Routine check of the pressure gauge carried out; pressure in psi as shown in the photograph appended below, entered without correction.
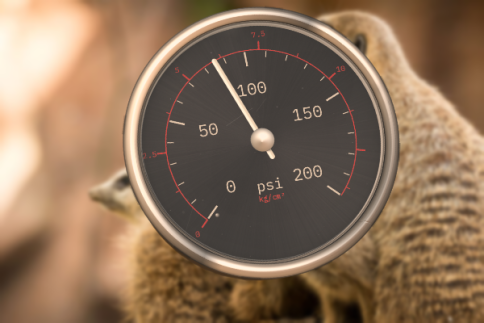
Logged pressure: 85 psi
